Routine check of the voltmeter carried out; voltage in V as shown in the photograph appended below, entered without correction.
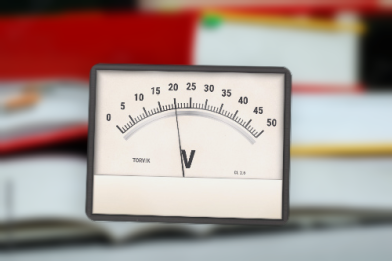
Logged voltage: 20 V
